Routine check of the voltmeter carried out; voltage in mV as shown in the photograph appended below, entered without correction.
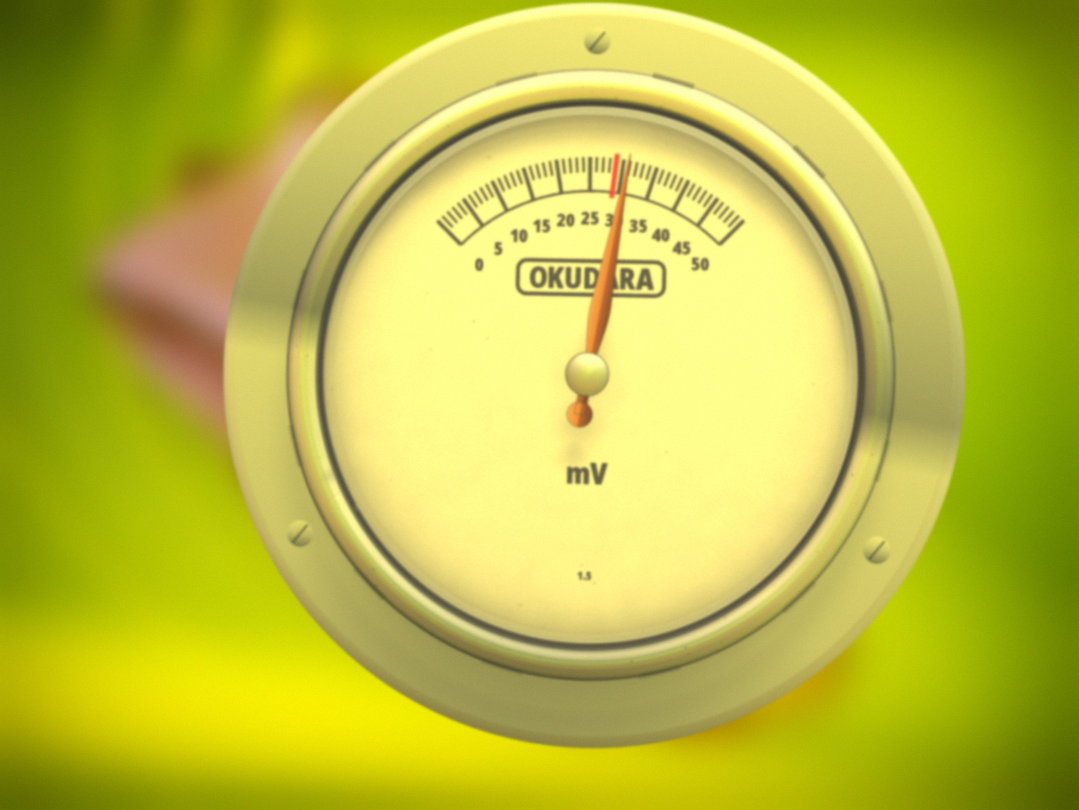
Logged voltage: 31 mV
